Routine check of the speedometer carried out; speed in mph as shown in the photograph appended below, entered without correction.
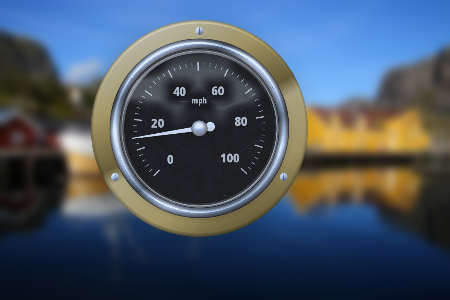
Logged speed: 14 mph
